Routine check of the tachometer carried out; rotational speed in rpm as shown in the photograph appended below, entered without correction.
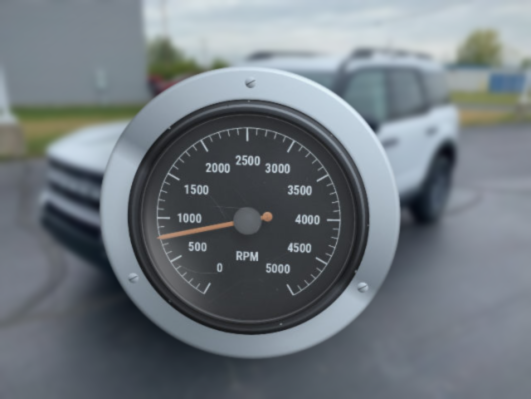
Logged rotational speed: 800 rpm
